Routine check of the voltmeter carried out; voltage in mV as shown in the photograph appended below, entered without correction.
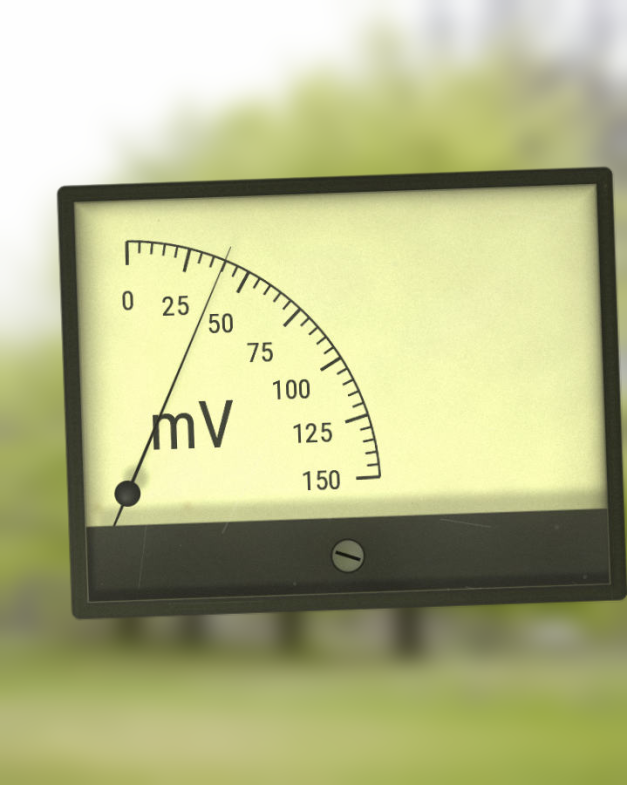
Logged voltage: 40 mV
